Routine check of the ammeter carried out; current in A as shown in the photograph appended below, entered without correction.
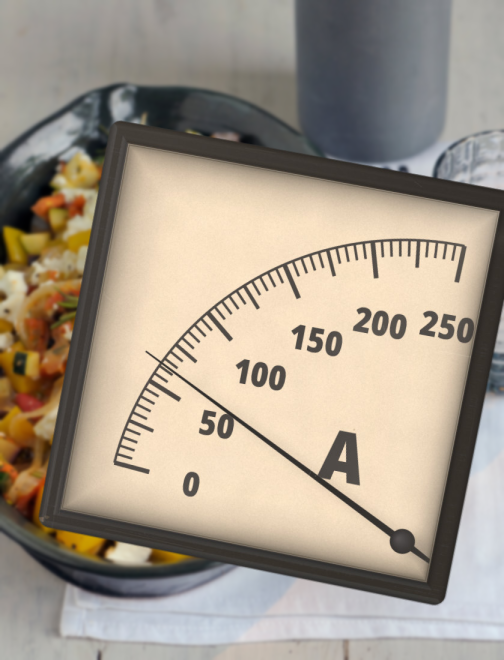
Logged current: 62.5 A
